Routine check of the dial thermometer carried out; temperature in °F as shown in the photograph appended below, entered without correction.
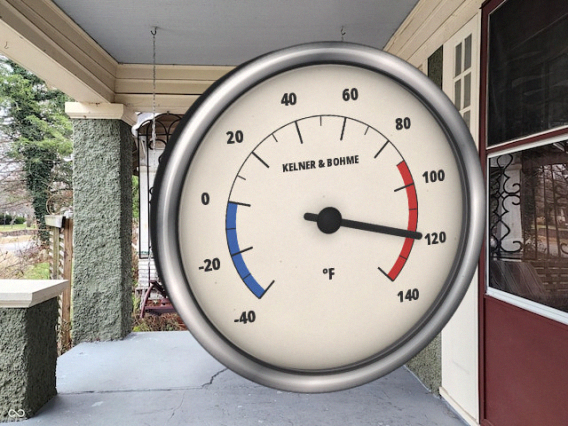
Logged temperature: 120 °F
